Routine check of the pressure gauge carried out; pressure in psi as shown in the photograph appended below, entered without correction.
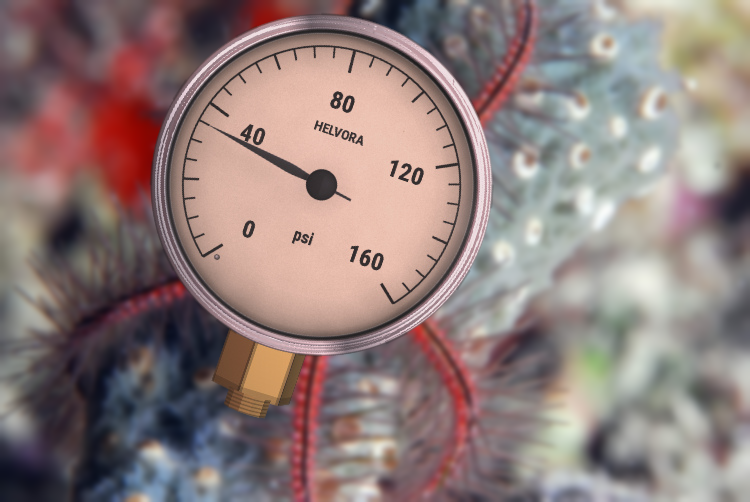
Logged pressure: 35 psi
